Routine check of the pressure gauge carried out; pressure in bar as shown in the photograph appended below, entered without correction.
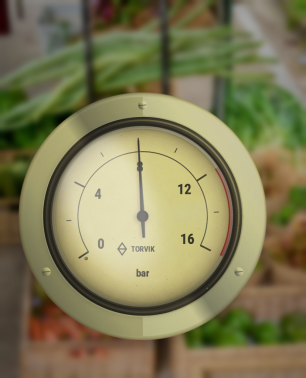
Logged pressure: 8 bar
